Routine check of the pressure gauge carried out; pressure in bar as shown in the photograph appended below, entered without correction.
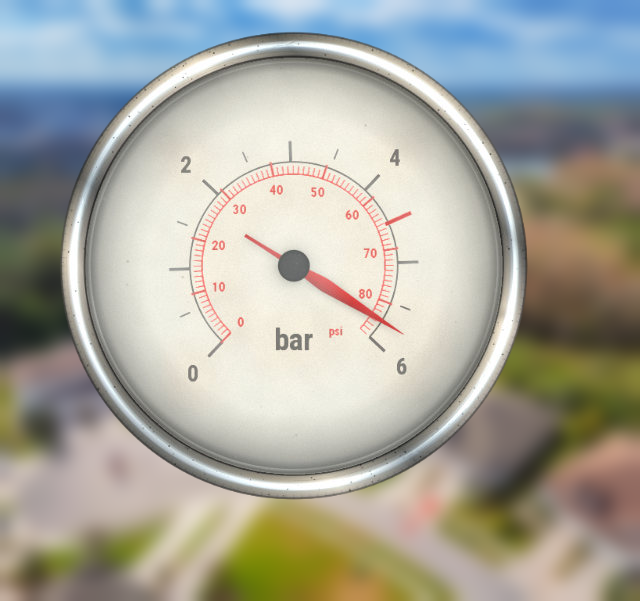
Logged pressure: 5.75 bar
